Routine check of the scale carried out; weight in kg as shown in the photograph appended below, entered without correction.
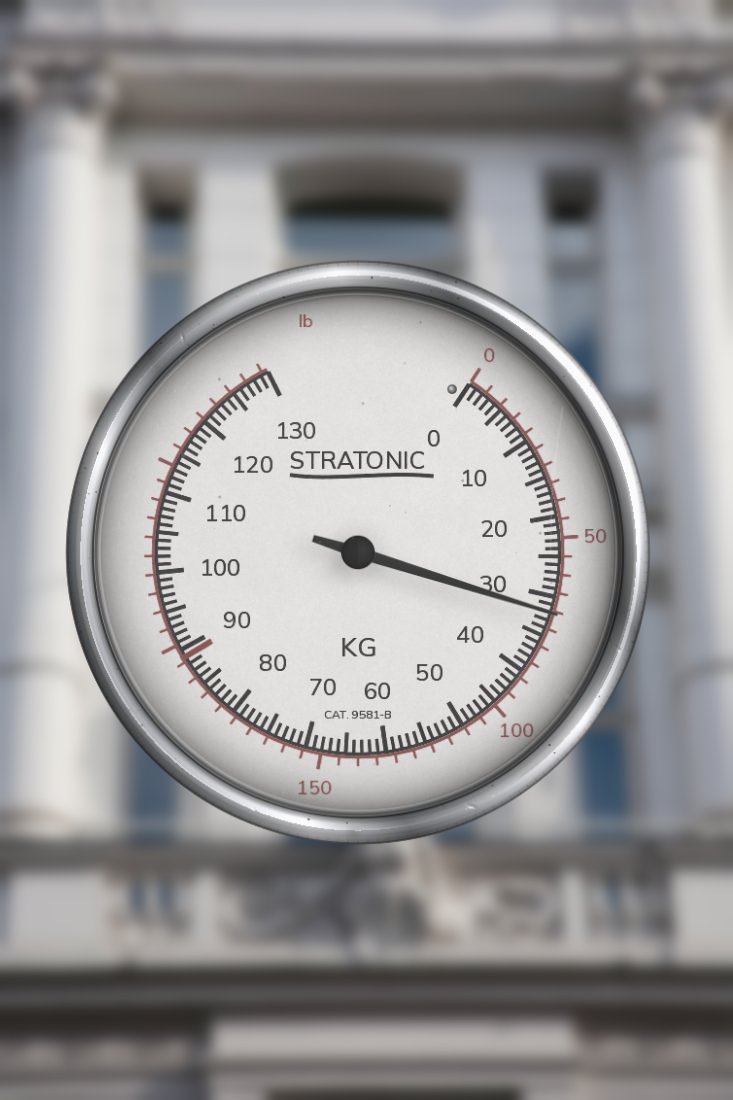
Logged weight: 32 kg
